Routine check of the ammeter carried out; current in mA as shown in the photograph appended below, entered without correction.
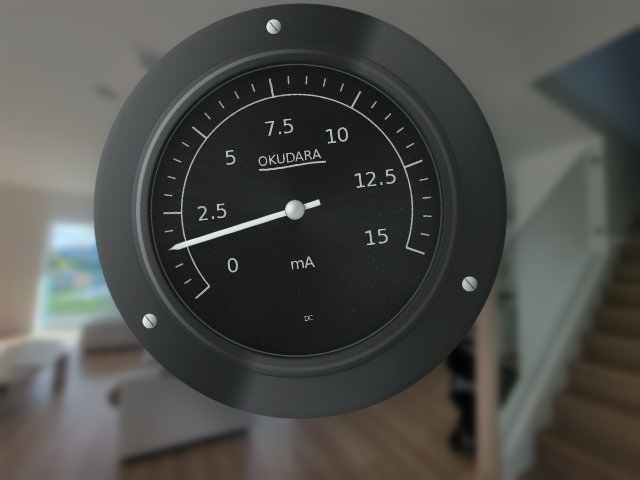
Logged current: 1.5 mA
